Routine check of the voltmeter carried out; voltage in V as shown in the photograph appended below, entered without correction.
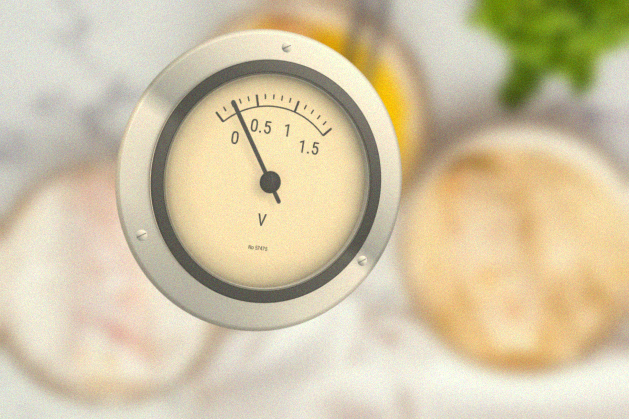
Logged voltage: 0.2 V
